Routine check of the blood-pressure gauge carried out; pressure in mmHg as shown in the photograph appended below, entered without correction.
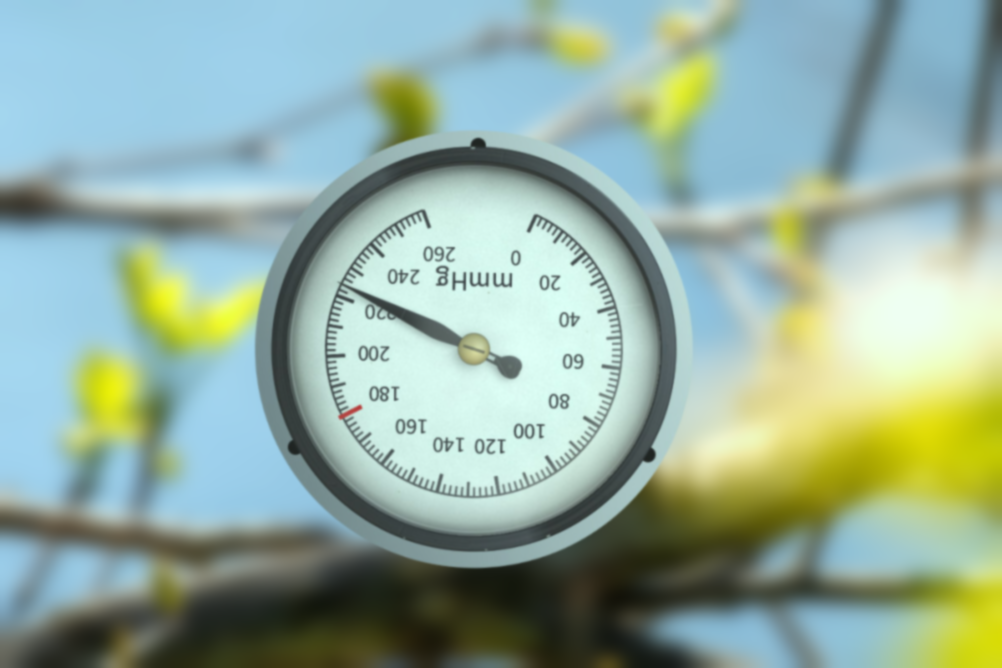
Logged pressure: 224 mmHg
